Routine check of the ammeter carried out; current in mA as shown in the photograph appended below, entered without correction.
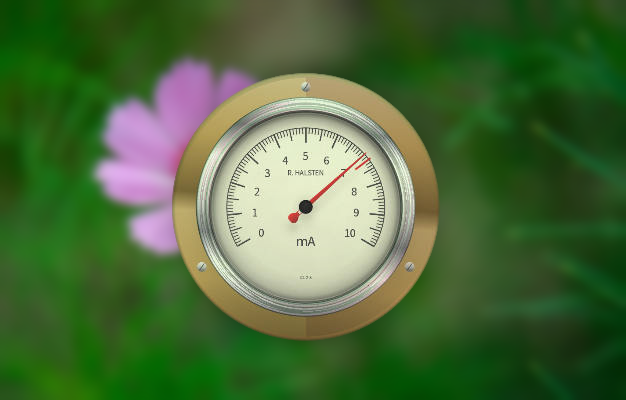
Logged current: 7 mA
